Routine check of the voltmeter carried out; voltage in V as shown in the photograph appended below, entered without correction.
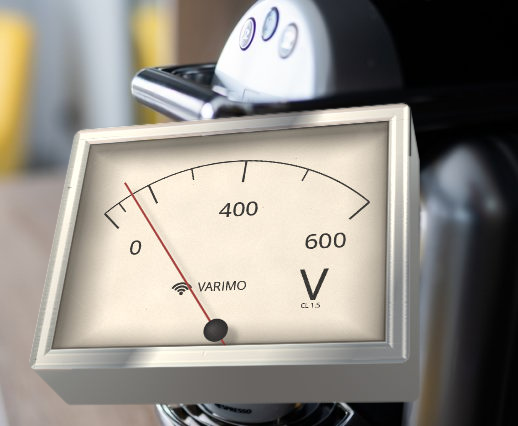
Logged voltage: 150 V
